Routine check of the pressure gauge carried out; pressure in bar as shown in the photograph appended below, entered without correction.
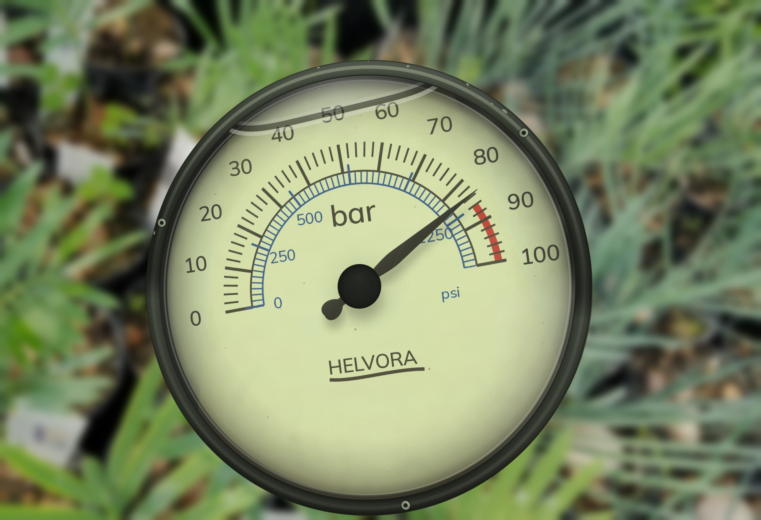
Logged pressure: 84 bar
